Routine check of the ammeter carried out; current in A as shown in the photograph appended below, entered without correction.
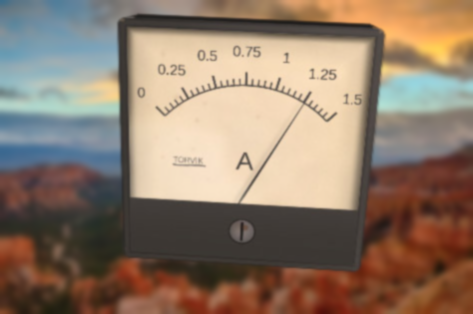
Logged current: 1.25 A
